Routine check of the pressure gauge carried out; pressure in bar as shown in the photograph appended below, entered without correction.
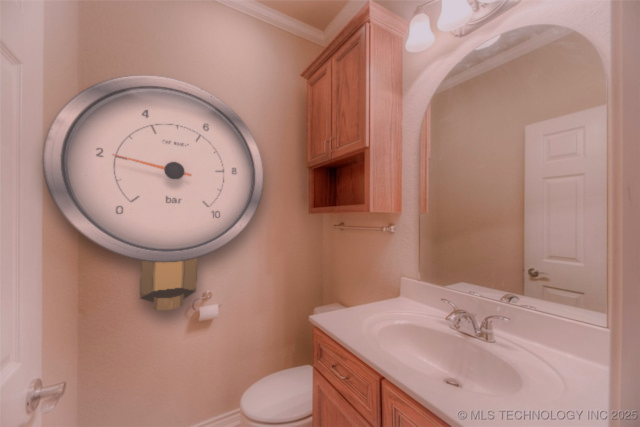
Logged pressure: 2 bar
